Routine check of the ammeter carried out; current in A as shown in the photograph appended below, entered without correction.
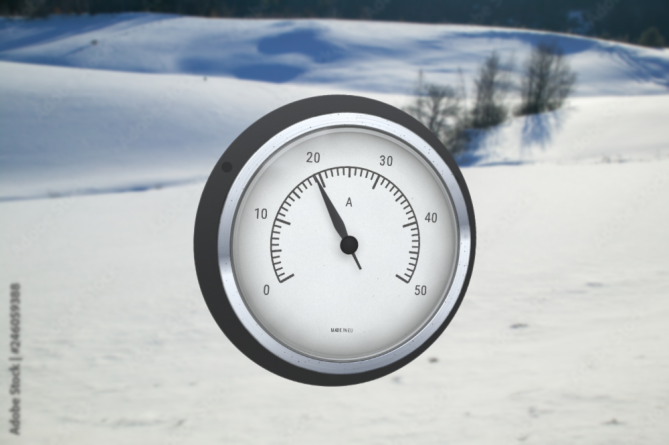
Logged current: 19 A
